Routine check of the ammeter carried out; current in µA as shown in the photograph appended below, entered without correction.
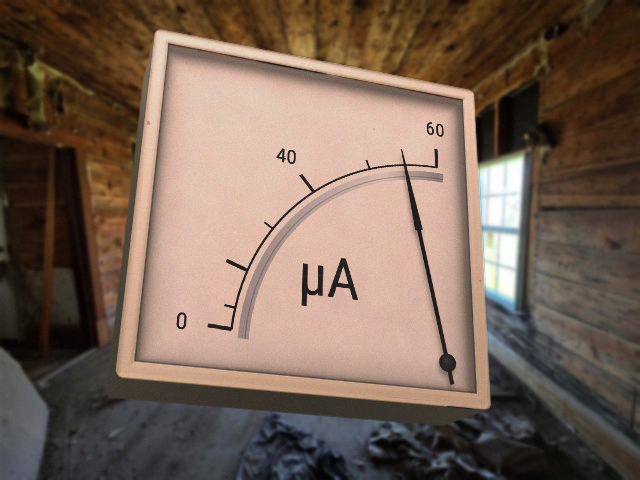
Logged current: 55 µA
